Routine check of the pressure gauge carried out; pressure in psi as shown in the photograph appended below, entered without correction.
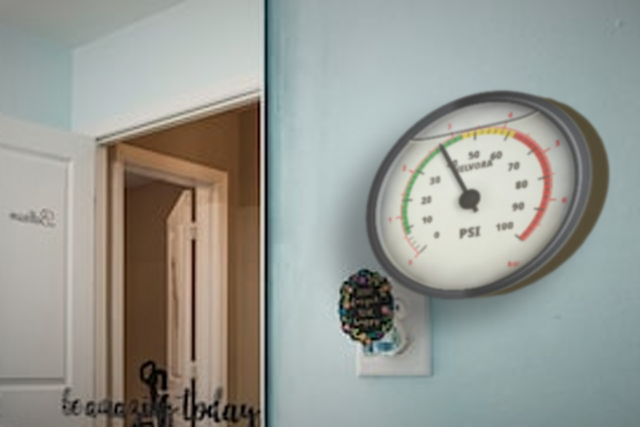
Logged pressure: 40 psi
